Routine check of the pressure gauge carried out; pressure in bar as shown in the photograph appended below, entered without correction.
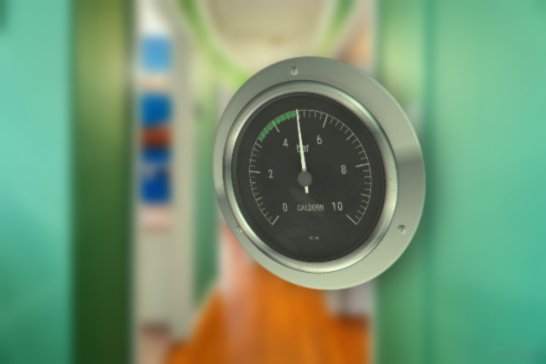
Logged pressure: 5 bar
